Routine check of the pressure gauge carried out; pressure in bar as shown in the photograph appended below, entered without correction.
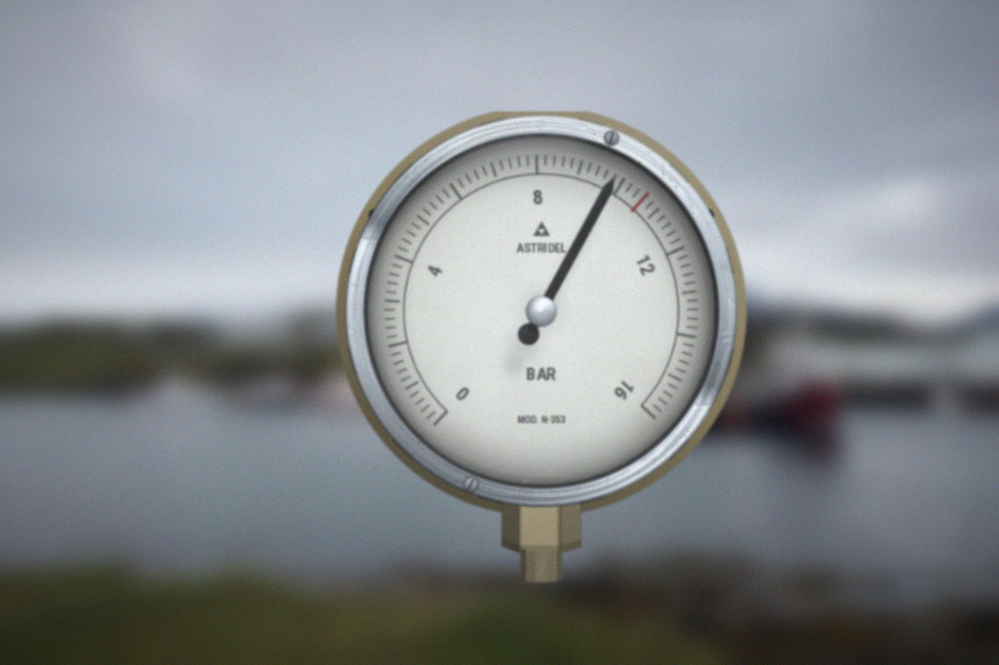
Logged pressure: 9.8 bar
